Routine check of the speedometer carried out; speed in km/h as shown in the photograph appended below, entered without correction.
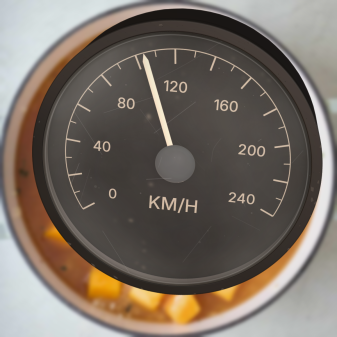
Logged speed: 105 km/h
